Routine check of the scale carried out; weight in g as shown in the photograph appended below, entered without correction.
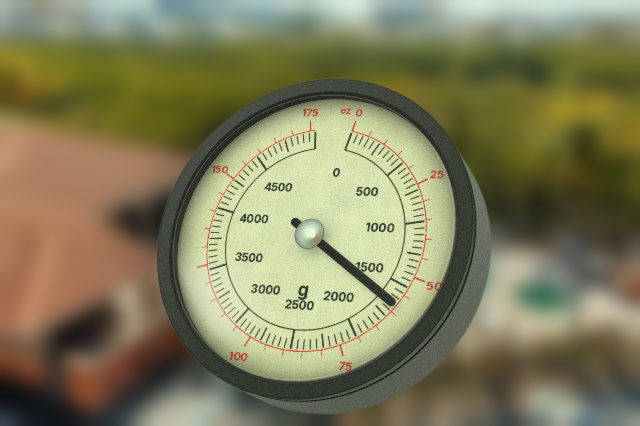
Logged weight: 1650 g
